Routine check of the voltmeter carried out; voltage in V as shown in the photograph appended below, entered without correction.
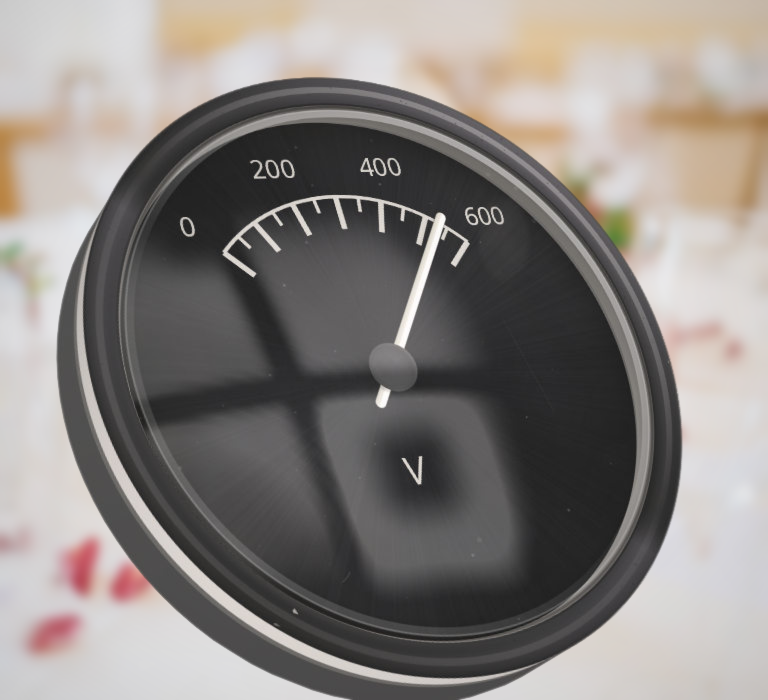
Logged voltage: 525 V
